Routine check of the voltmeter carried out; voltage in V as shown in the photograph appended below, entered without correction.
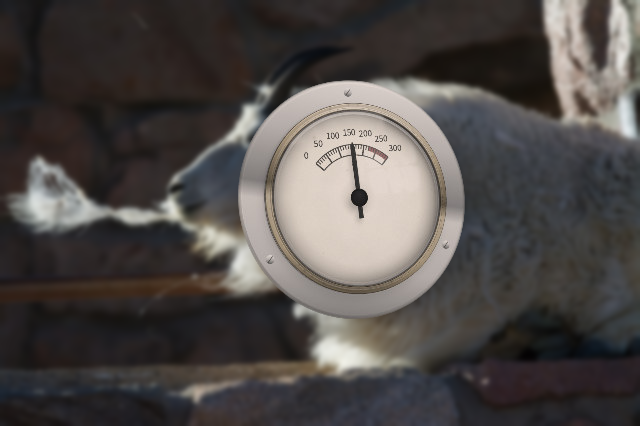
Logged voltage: 150 V
